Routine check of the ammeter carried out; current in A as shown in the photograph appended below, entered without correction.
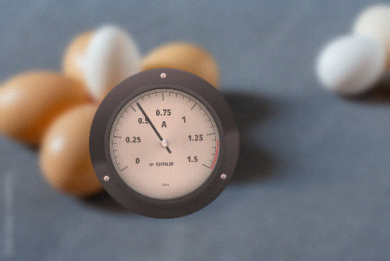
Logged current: 0.55 A
